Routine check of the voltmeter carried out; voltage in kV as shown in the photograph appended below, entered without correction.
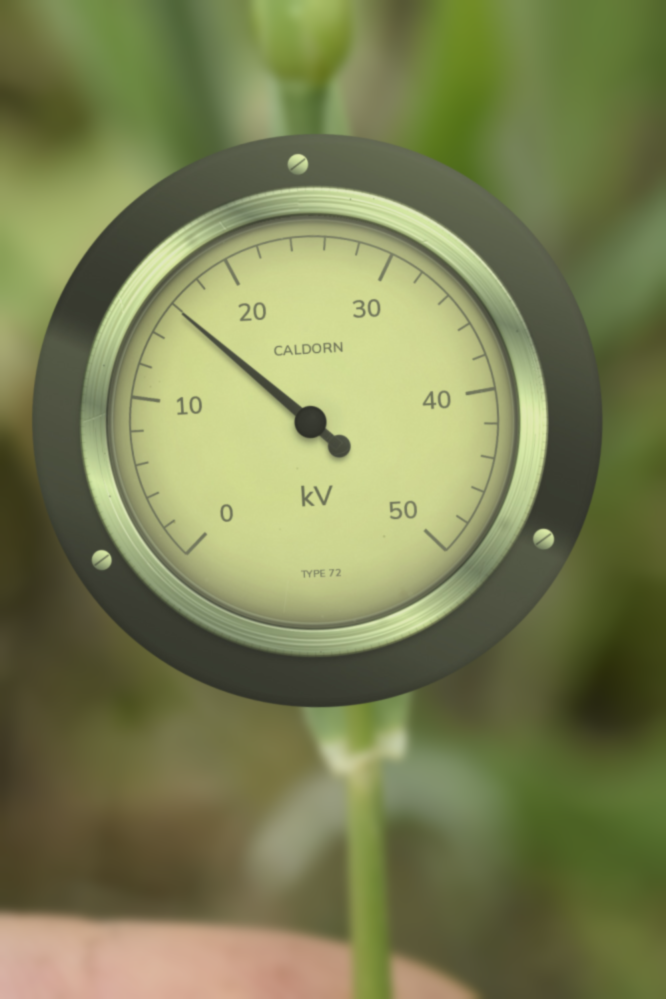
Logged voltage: 16 kV
